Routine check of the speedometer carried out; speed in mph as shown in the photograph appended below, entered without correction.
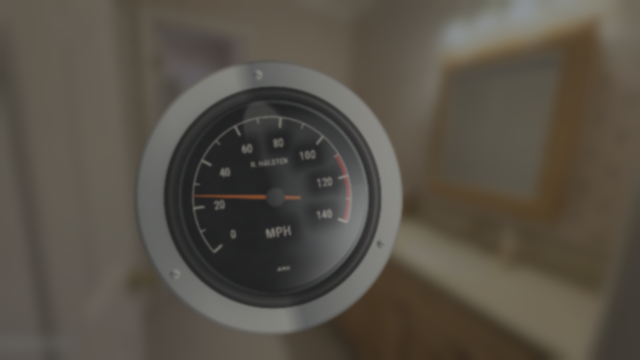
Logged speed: 25 mph
